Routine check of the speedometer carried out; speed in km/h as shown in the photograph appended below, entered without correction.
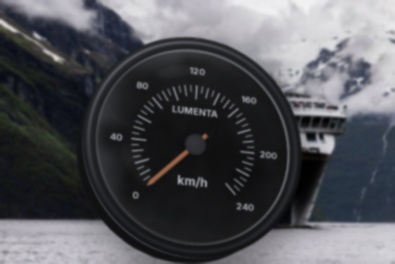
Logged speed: 0 km/h
